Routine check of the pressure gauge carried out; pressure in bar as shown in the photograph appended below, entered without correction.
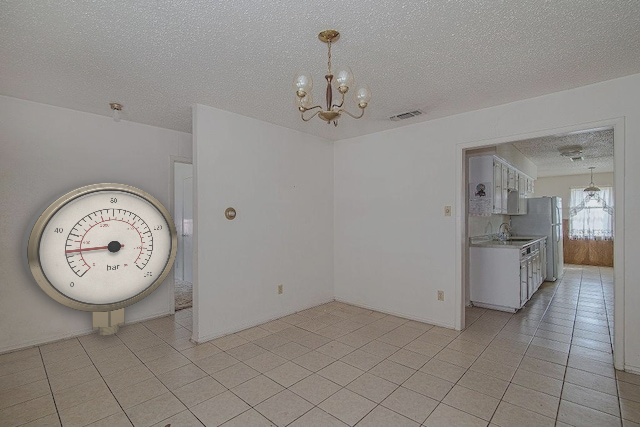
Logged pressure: 25 bar
